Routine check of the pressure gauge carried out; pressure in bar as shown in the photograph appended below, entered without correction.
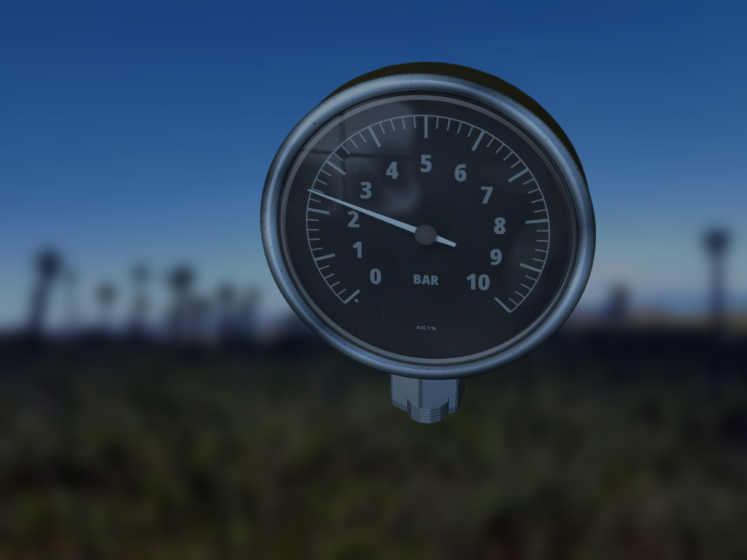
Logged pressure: 2.4 bar
